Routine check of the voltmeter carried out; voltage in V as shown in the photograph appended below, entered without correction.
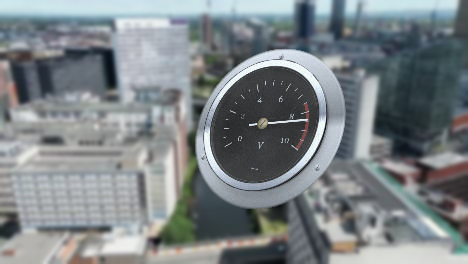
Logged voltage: 8.5 V
